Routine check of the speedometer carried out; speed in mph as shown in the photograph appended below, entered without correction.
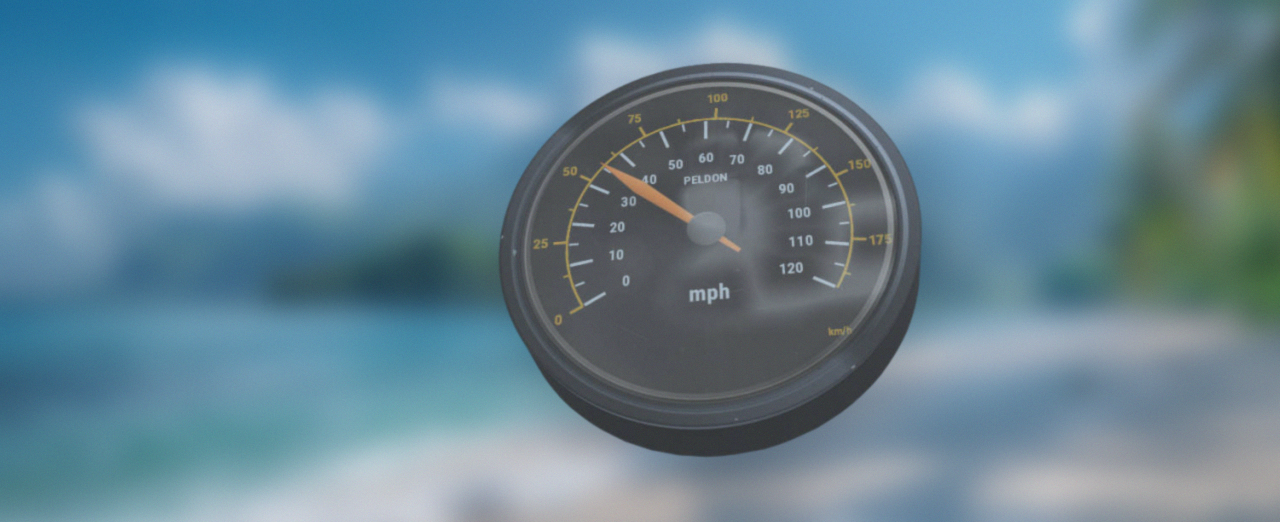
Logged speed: 35 mph
